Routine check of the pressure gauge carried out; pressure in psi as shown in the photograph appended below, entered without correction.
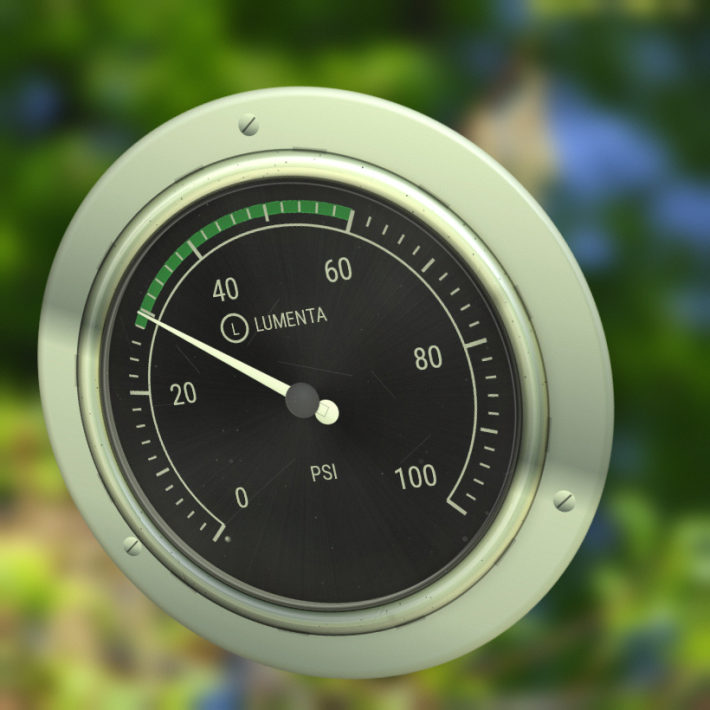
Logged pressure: 30 psi
